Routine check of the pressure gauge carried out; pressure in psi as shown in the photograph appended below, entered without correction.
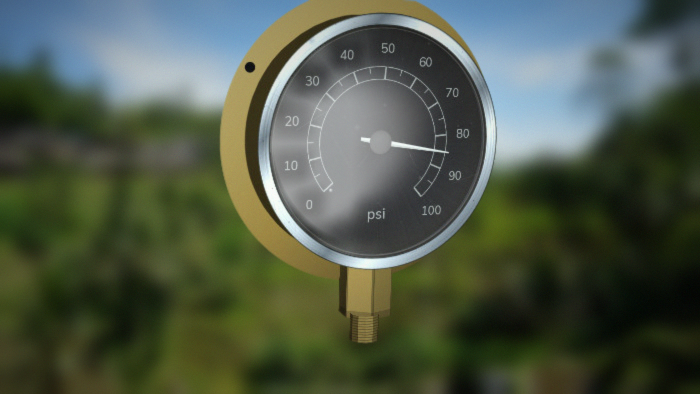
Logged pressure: 85 psi
